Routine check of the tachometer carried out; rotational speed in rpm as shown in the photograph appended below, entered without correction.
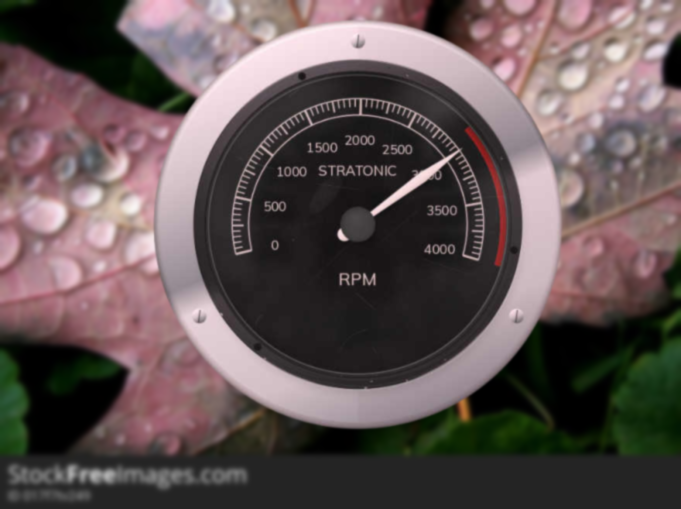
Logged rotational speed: 3000 rpm
